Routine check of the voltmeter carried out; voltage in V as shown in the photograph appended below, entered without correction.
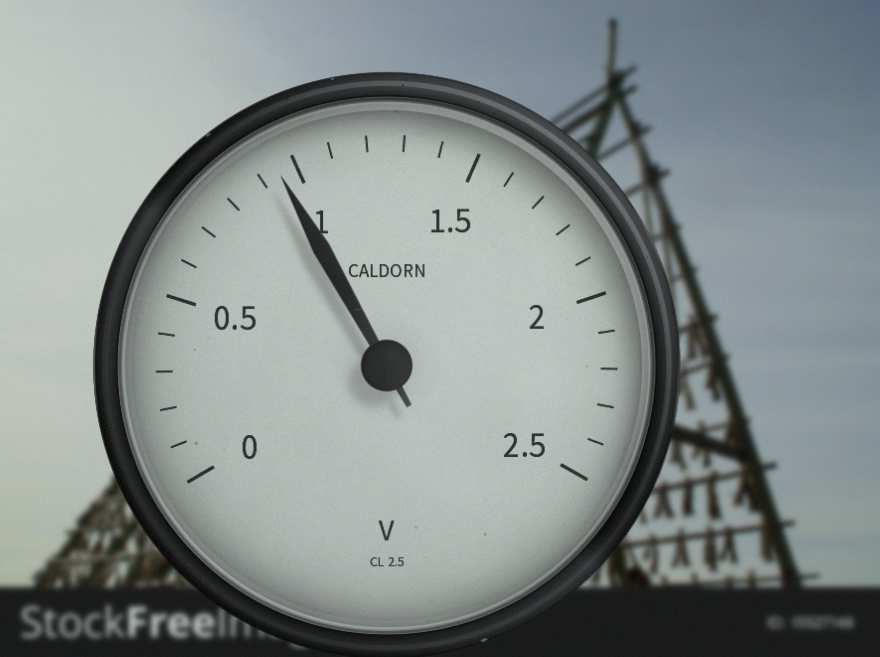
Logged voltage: 0.95 V
